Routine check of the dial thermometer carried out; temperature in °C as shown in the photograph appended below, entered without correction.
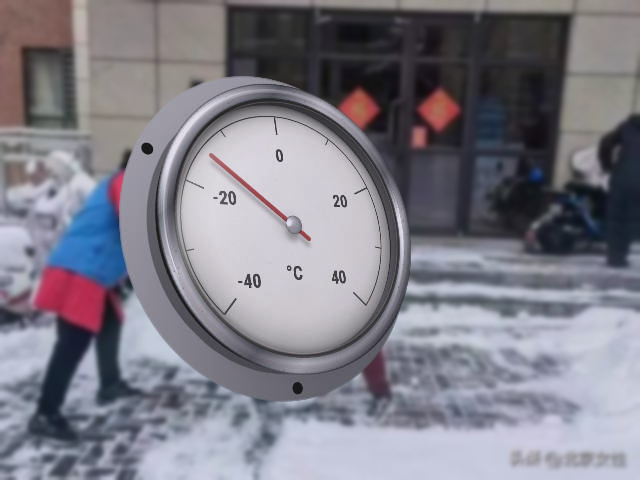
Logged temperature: -15 °C
